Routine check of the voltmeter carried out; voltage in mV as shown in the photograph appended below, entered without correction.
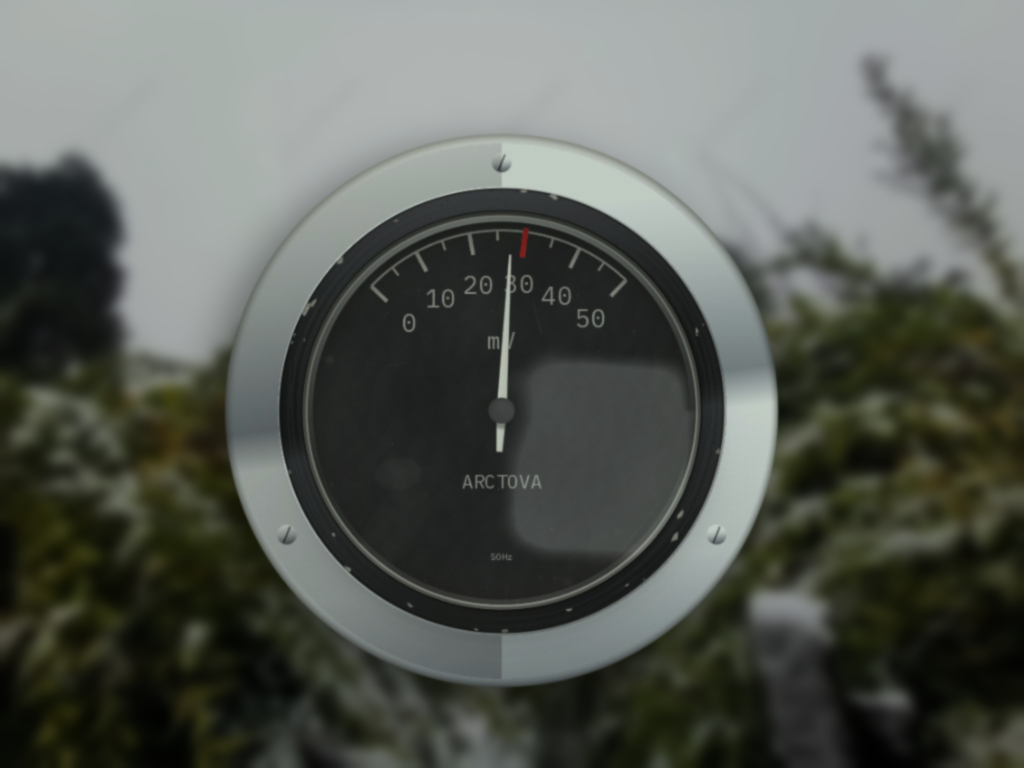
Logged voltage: 27.5 mV
